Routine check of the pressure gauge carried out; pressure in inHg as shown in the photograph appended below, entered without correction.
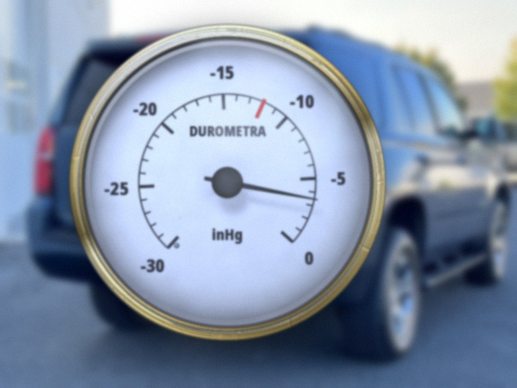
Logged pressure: -3.5 inHg
